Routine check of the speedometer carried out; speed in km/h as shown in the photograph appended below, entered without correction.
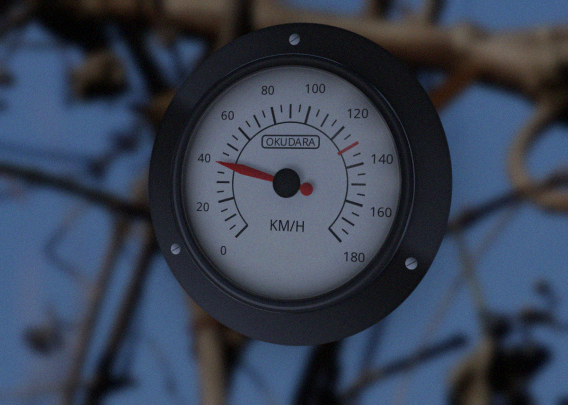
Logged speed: 40 km/h
